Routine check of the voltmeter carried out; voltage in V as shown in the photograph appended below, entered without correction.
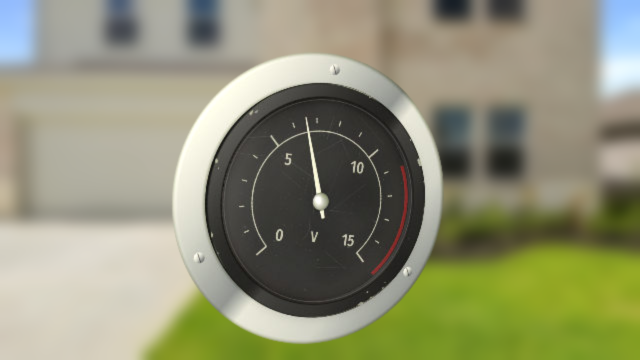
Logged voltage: 6.5 V
